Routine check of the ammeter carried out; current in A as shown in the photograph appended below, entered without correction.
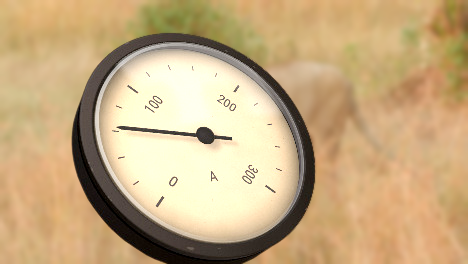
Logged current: 60 A
